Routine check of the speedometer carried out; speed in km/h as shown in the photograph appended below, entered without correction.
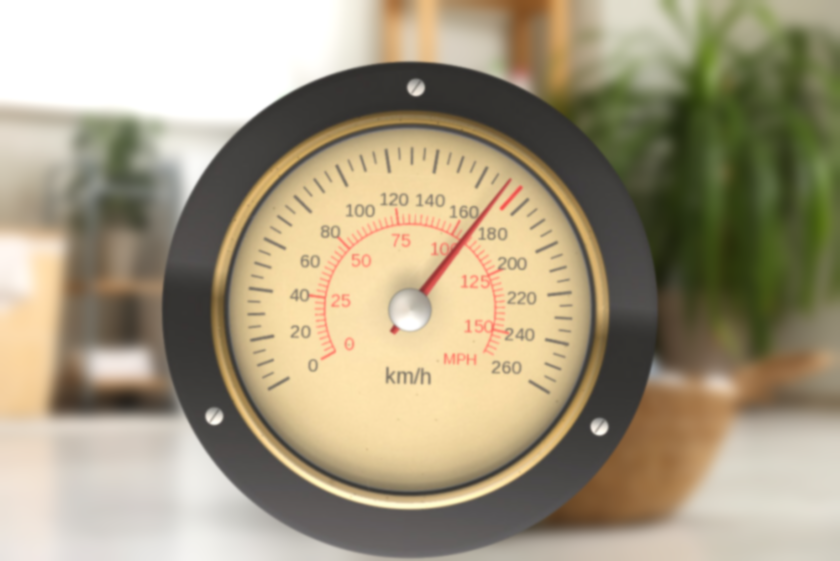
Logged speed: 170 km/h
